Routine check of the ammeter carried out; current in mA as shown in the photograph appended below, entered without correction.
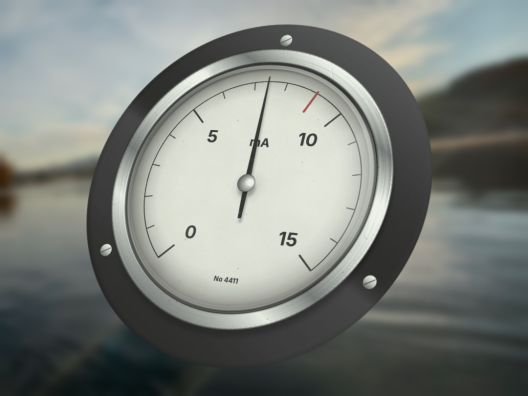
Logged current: 7.5 mA
